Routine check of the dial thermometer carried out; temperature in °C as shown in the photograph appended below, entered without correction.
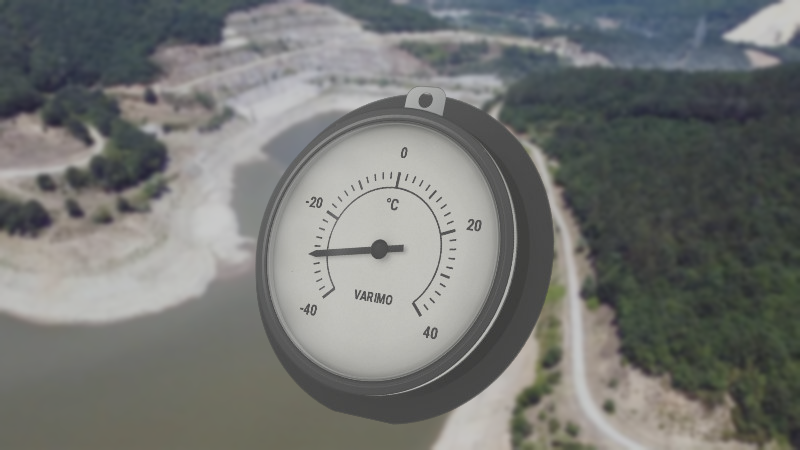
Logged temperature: -30 °C
